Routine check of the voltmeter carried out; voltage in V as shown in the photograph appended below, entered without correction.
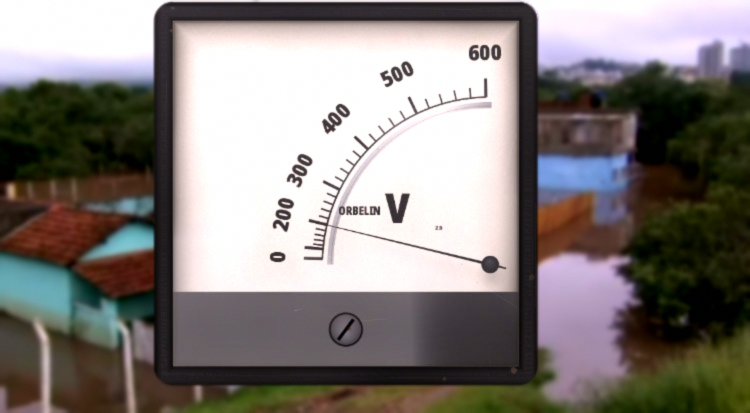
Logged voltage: 200 V
